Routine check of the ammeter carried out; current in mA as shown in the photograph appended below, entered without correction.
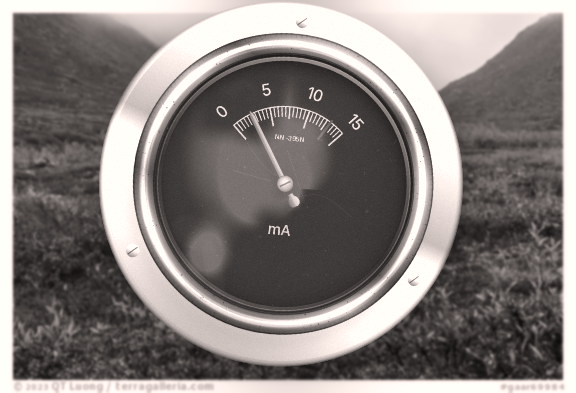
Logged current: 2.5 mA
